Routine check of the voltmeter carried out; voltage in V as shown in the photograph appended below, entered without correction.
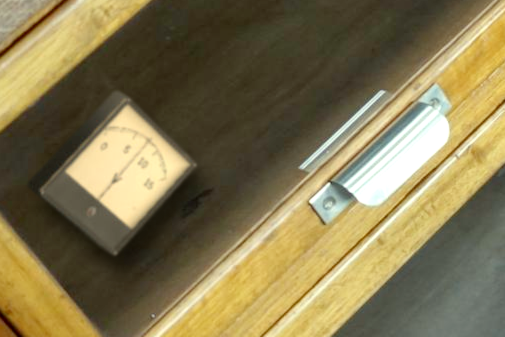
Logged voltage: 7.5 V
